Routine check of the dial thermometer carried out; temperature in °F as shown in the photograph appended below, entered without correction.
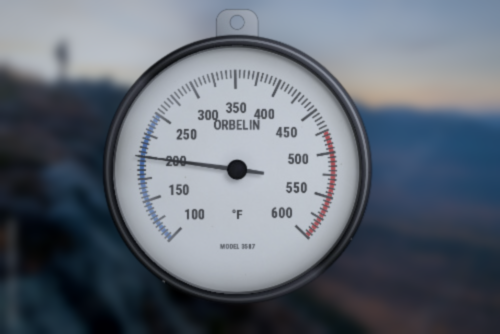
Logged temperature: 200 °F
